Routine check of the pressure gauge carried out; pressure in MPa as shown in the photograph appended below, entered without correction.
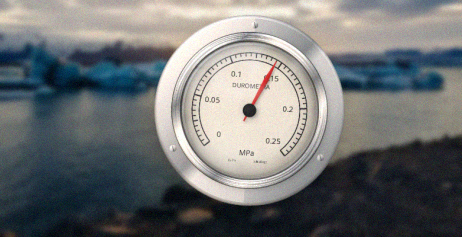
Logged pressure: 0.145 MPa
